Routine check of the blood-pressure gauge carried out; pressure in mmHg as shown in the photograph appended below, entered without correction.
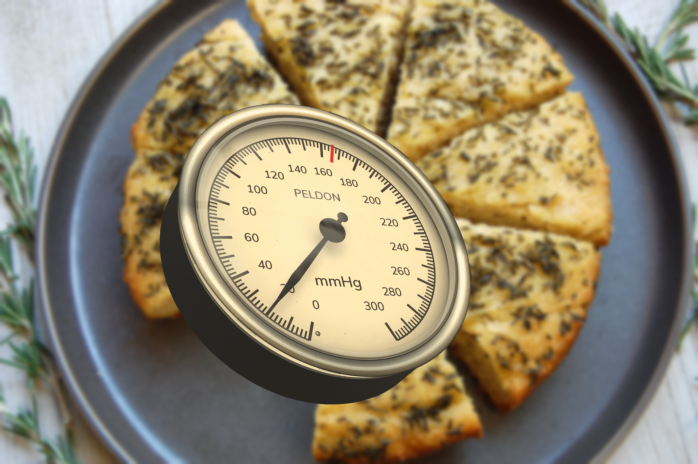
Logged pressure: 20 mmHg
